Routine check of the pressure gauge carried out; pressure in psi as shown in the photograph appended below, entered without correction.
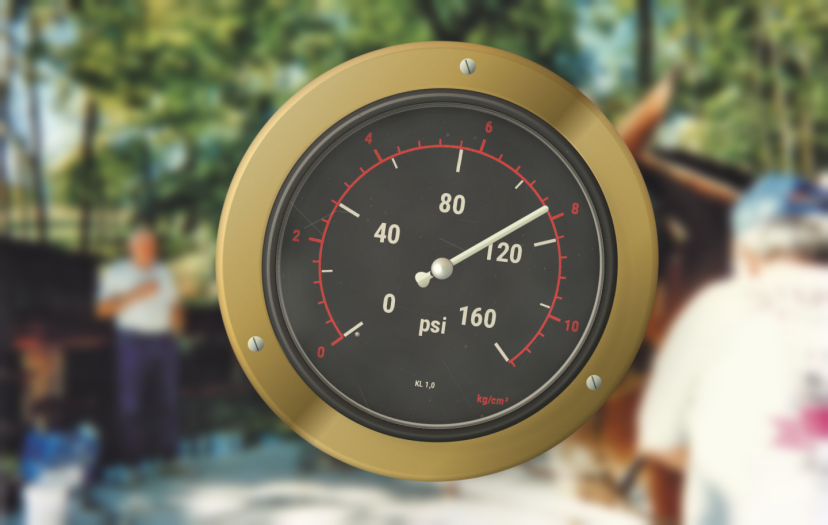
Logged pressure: 110 psi
